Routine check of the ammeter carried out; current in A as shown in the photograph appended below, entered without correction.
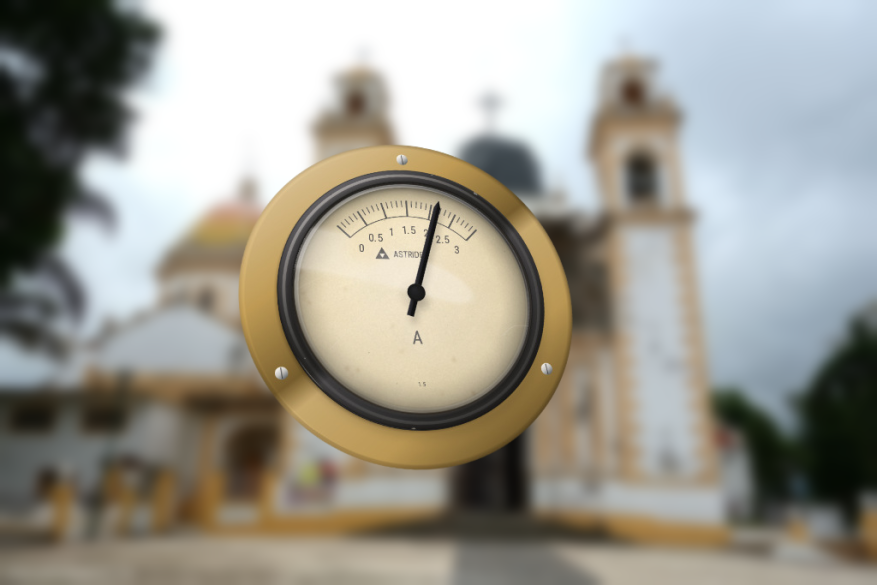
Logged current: 2.1 A
